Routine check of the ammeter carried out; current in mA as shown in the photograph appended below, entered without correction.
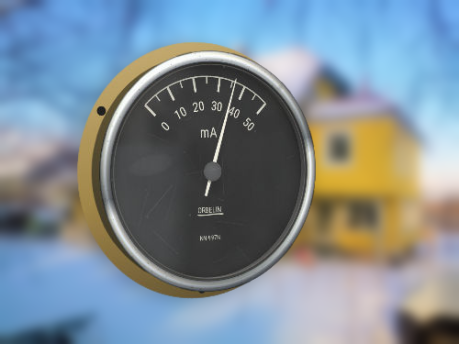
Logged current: 35 mA
